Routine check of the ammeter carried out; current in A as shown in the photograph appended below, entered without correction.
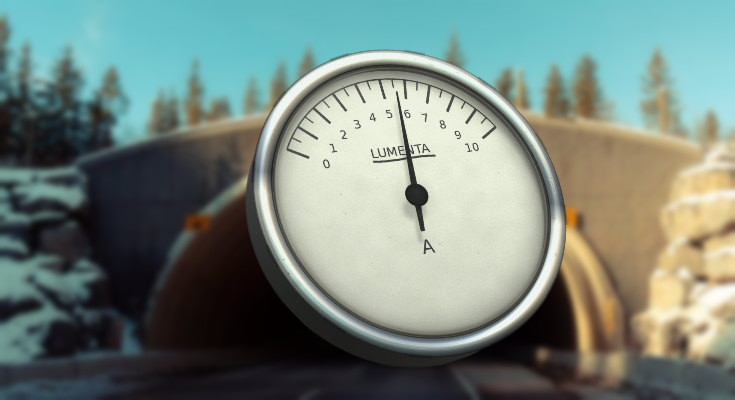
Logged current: 5.5 A
